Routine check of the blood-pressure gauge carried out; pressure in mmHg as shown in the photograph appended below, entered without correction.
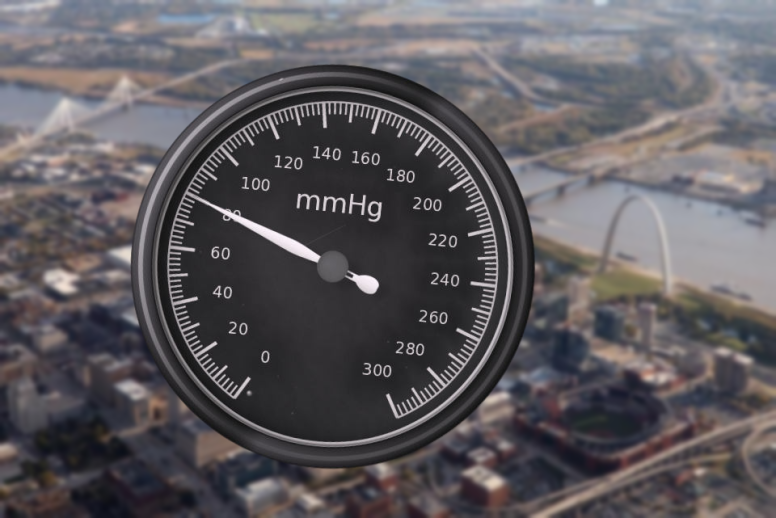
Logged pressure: 80 mmHg
